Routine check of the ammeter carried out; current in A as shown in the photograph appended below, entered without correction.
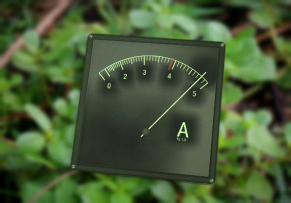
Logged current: 4.8 A
